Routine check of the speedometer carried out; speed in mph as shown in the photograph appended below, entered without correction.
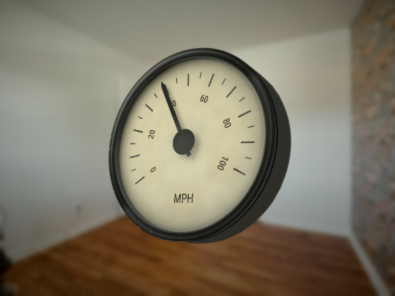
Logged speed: 40 mph
